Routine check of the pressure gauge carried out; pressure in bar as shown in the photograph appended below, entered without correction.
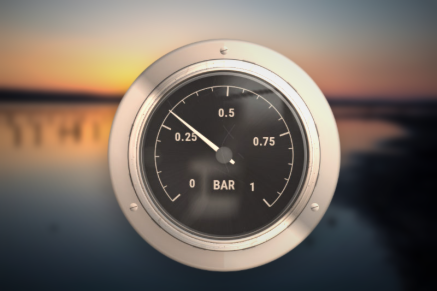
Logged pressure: 0.3 bar
